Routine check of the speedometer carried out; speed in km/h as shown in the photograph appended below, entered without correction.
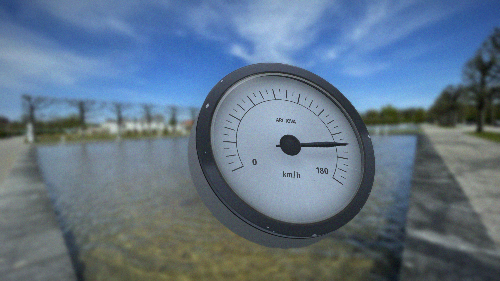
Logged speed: 150 km/h
